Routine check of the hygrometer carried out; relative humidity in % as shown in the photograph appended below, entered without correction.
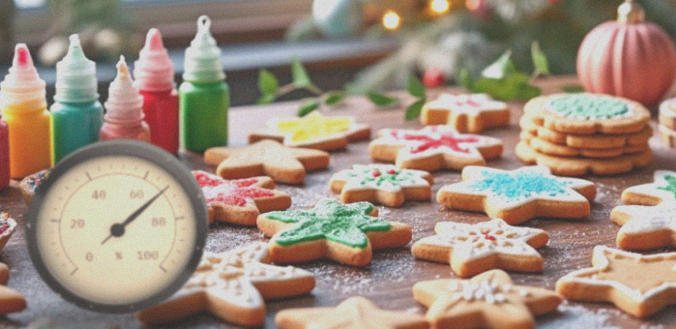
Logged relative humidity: 68 %
